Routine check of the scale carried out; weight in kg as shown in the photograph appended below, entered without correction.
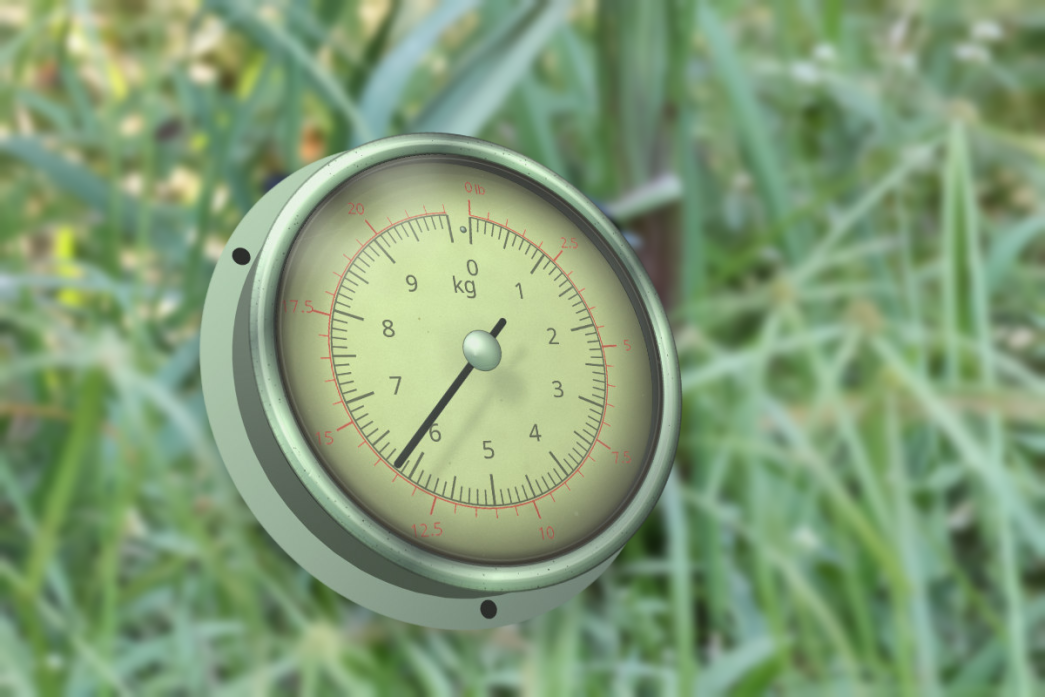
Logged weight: 6.2 kg
